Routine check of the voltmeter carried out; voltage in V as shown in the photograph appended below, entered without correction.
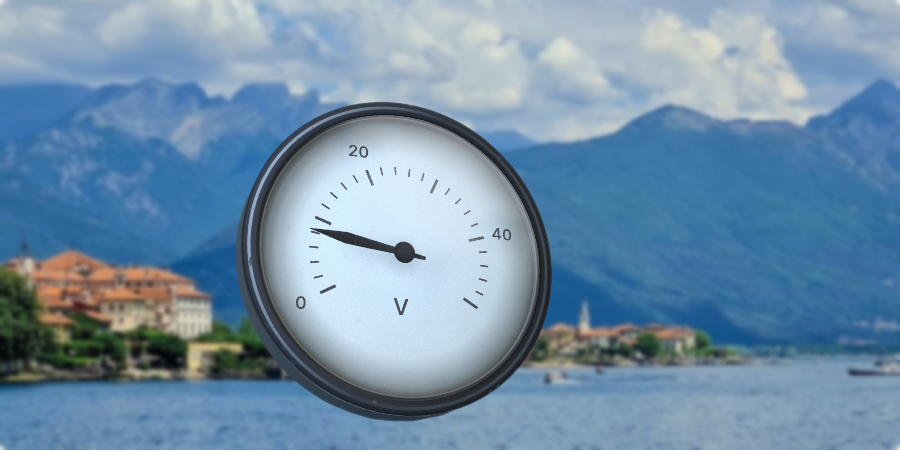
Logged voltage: 8 V
